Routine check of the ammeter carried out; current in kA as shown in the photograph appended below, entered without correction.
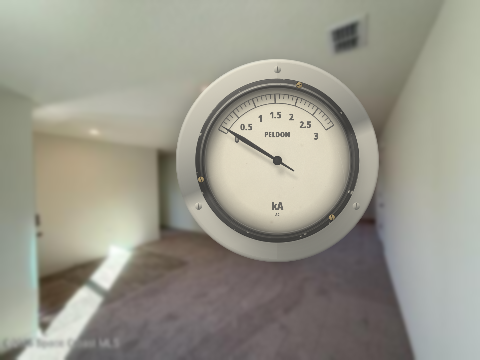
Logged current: 0.1 kA
